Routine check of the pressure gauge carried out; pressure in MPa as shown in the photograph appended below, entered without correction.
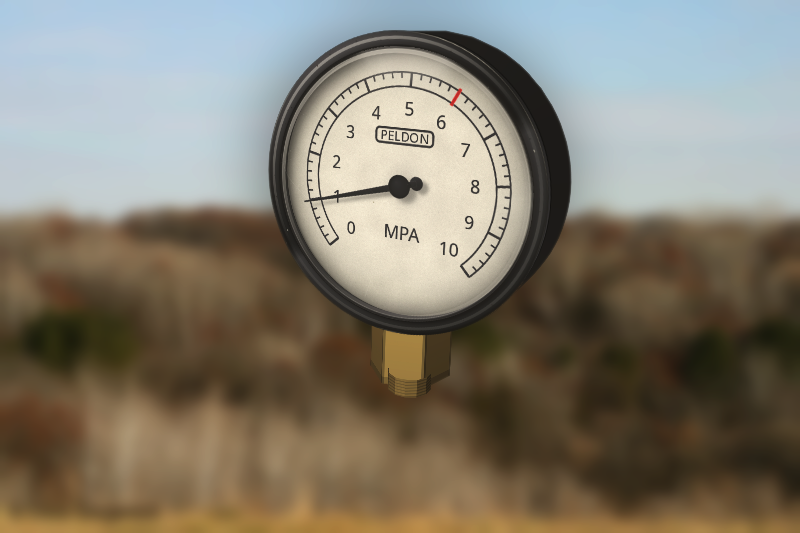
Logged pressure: 1 MPa
